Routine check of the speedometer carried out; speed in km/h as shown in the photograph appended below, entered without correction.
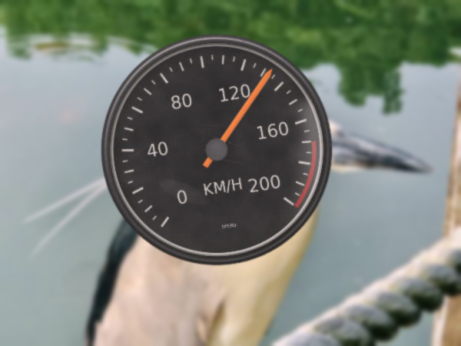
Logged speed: 132.5 km/h
